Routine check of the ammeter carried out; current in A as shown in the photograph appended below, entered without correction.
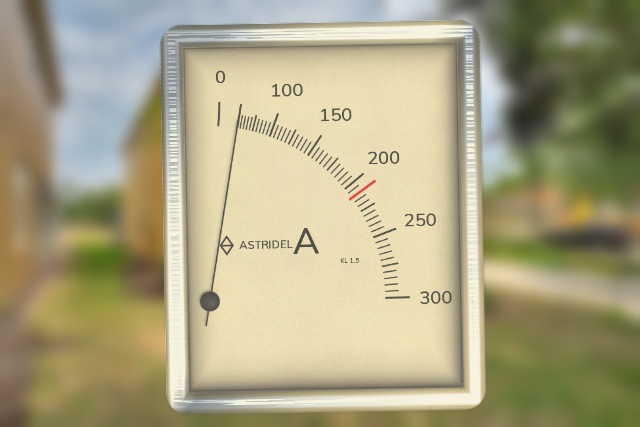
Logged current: 50 A
